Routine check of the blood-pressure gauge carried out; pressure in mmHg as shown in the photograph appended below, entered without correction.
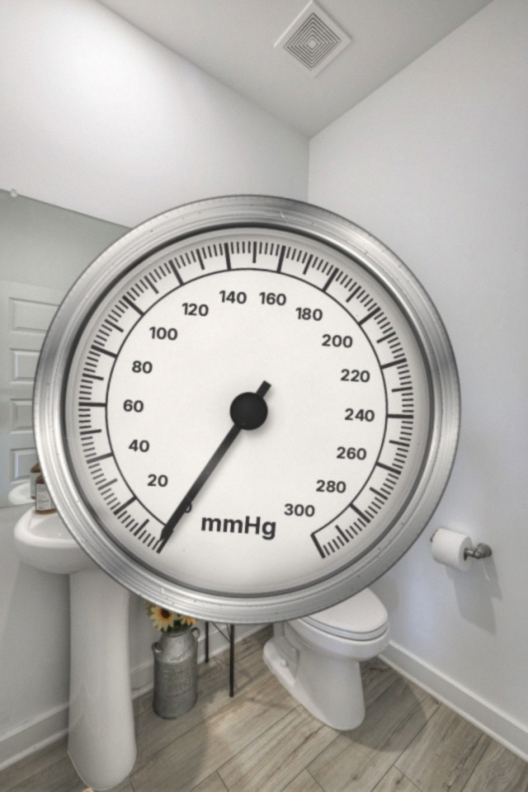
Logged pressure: 2 mmHg
